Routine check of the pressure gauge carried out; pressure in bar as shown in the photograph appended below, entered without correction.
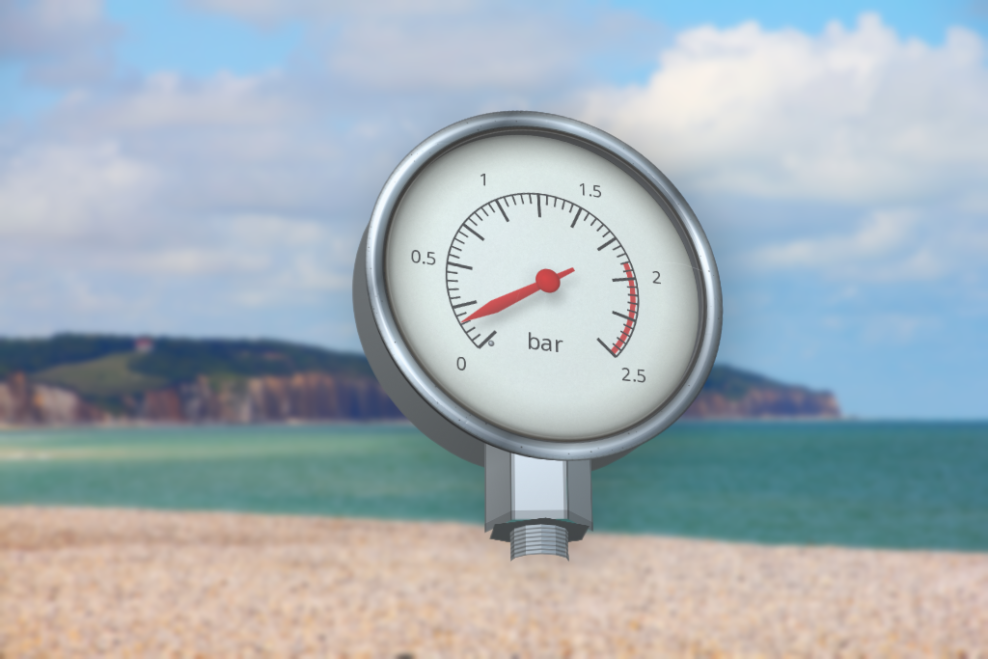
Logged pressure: 0.15 bar
